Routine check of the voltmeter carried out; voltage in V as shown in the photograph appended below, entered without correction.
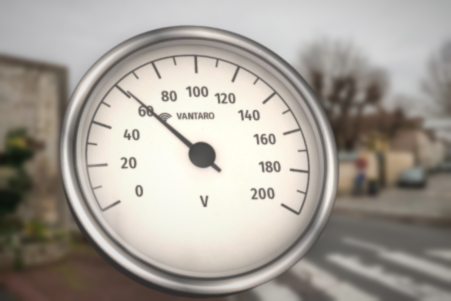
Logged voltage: 60 V
